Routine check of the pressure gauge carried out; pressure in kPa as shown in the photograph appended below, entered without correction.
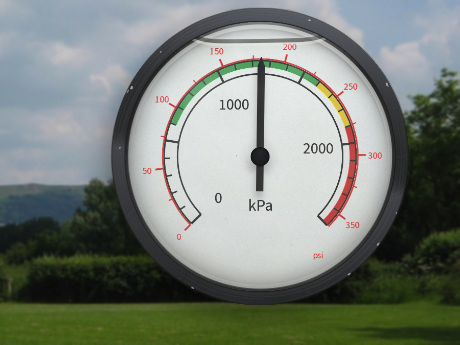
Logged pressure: 1250 kPa
